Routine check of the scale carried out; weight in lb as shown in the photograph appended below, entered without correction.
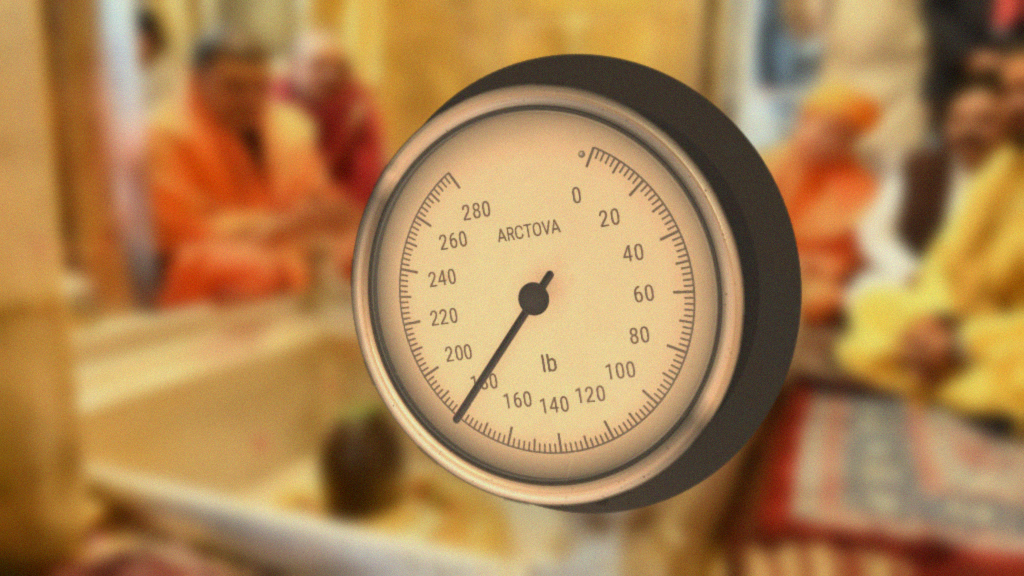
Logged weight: 180 lb
